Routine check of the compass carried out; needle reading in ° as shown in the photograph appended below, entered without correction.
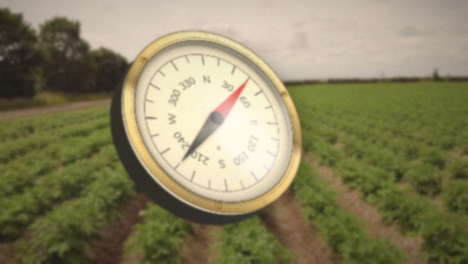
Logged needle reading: 45 °
